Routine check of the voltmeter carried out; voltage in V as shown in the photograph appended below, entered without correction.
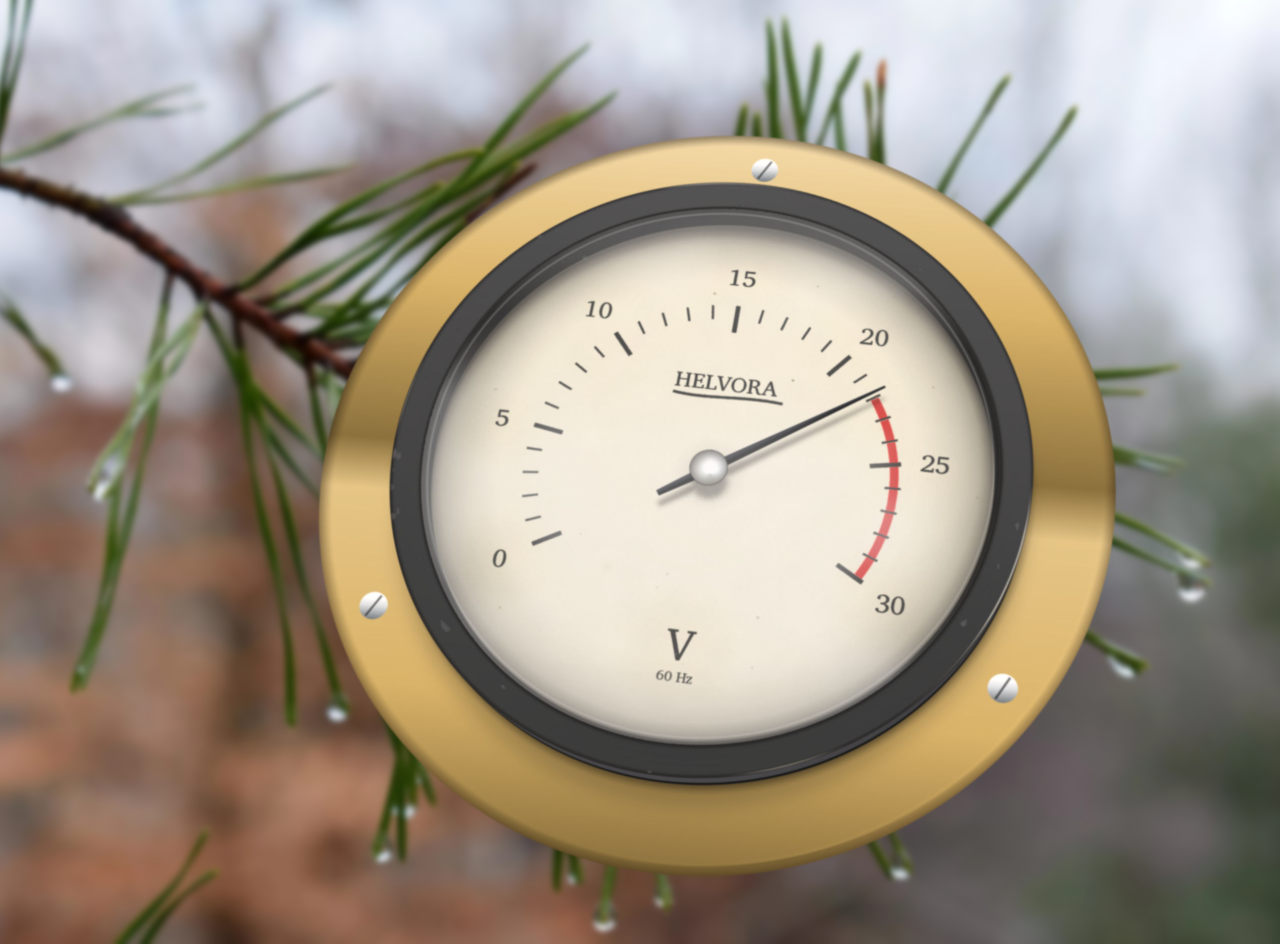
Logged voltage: 22 V
